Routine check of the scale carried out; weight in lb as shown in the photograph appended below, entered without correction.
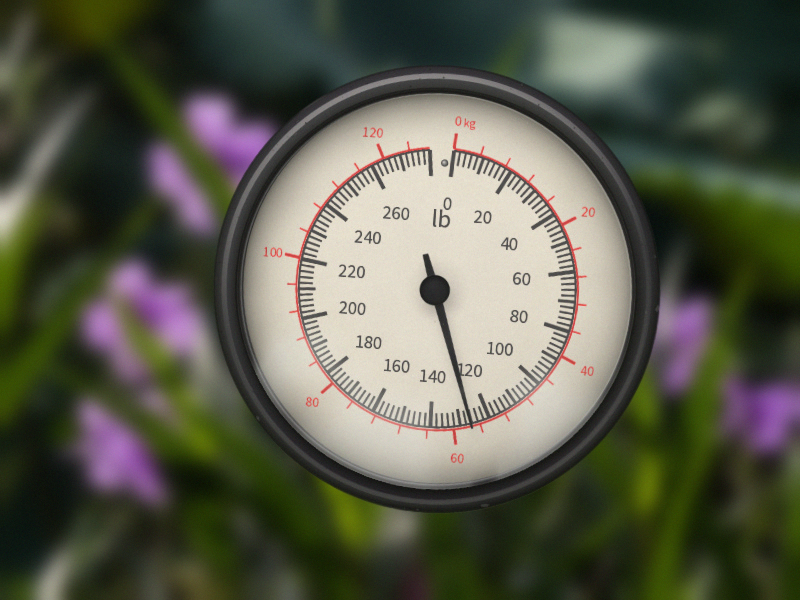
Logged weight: 126 lb
